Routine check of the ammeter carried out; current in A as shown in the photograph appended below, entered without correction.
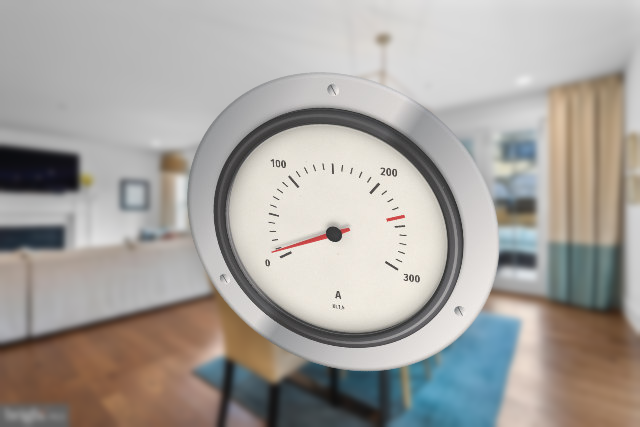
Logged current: 10 A
